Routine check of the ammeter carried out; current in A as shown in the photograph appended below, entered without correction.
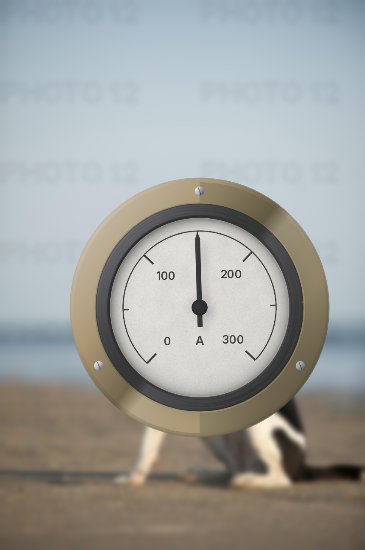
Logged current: 150 A
